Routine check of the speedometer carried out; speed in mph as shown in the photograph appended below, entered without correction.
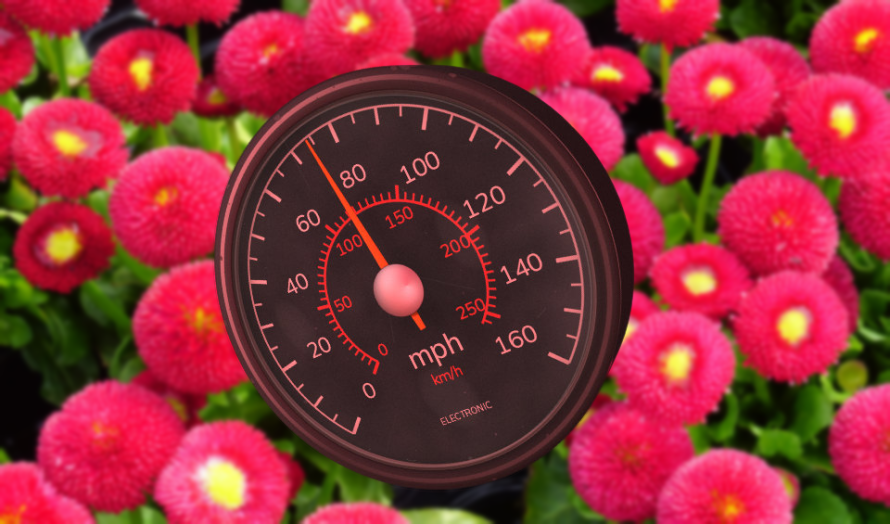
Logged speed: 75 mph
